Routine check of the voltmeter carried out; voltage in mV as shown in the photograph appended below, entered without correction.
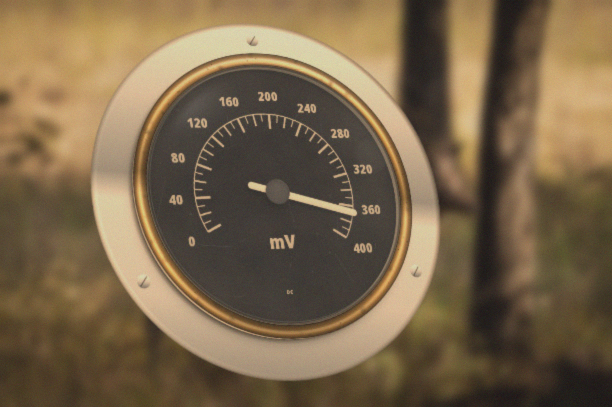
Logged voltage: 370 mV
